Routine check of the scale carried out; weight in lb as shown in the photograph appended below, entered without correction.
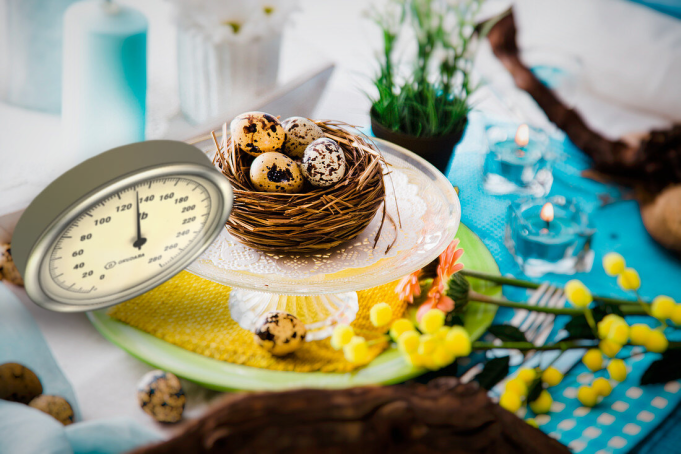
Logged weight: 130 lb
